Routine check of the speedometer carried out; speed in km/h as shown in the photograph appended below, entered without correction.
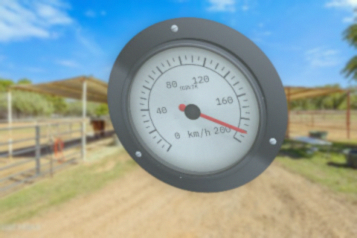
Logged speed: 190 km/h
